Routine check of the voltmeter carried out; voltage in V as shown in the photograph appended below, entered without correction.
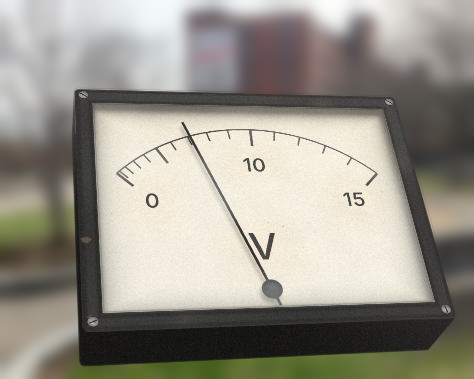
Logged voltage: 7 V
